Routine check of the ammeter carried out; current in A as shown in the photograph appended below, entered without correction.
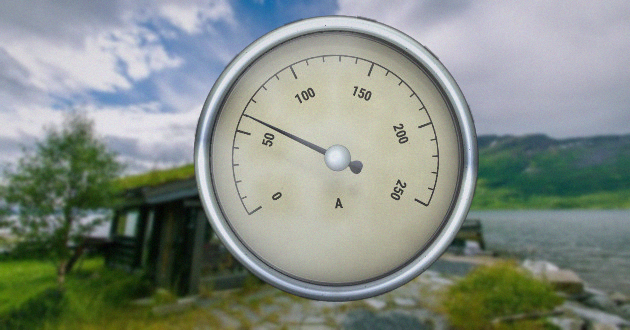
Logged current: 60 A
